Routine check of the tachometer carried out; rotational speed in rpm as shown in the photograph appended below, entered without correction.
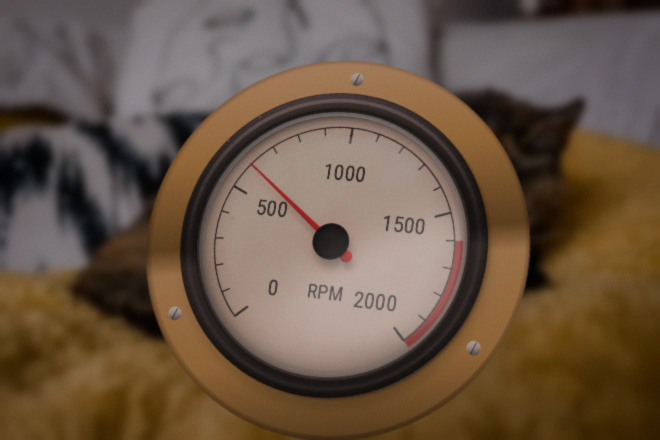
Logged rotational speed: 600 rpm
